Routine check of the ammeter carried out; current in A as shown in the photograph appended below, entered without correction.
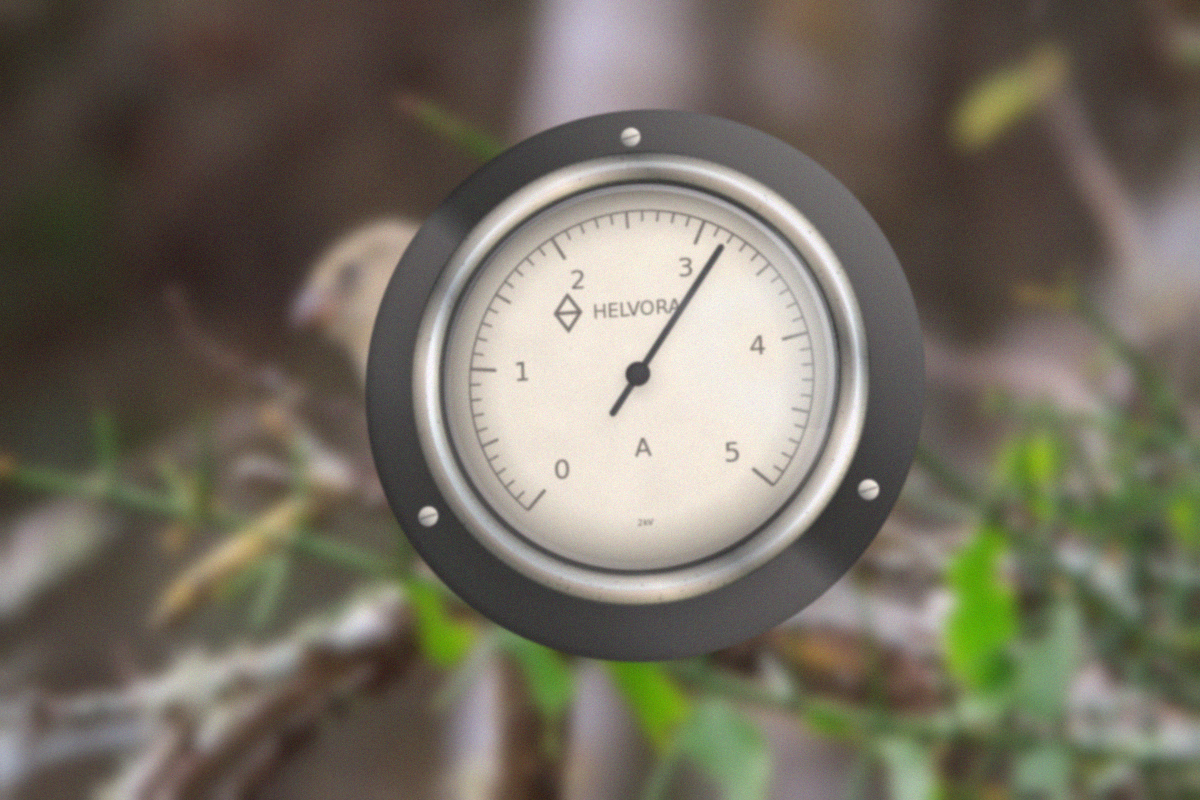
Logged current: 3.2 A
